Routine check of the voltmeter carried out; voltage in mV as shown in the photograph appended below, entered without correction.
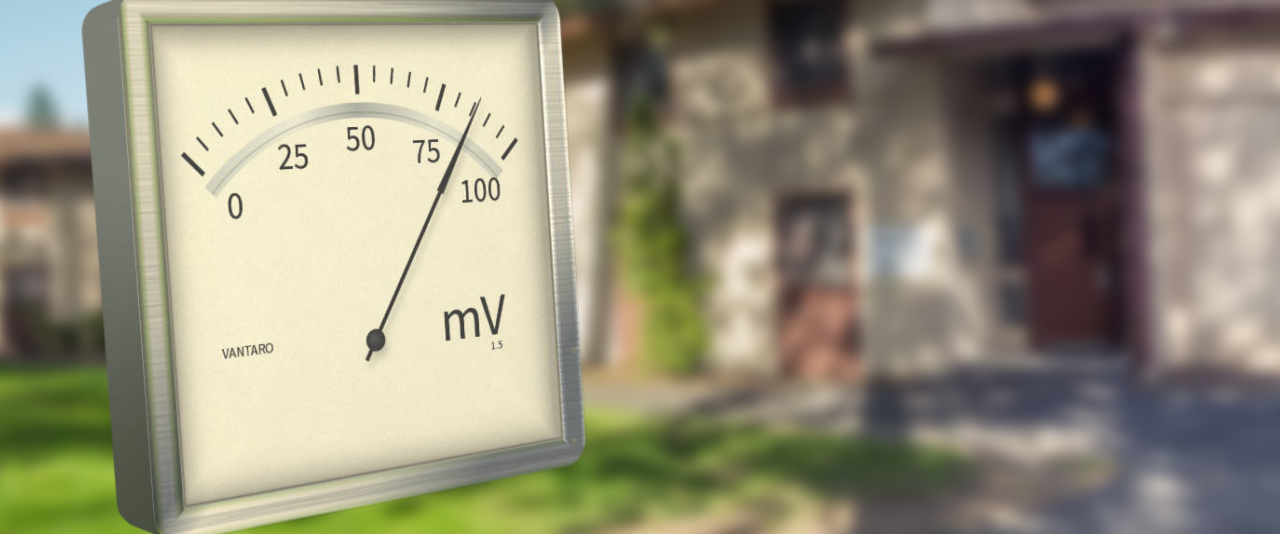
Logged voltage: 85 mV
